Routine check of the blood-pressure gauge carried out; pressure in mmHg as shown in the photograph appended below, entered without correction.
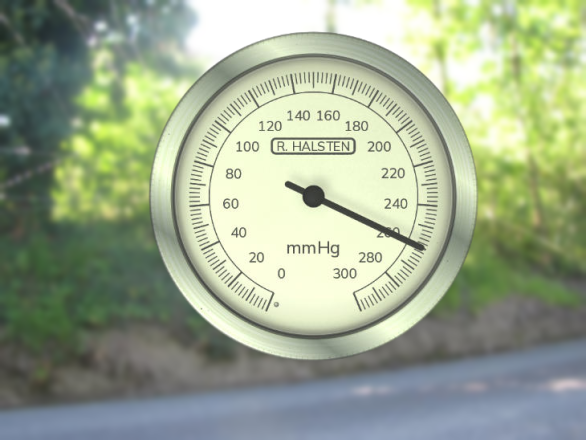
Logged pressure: 260 mmHg
